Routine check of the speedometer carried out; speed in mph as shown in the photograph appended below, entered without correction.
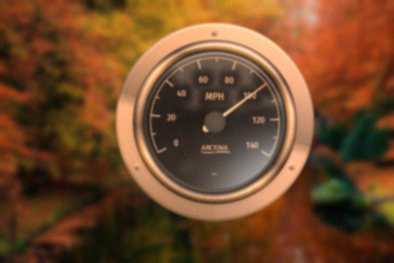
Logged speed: 100 mph
